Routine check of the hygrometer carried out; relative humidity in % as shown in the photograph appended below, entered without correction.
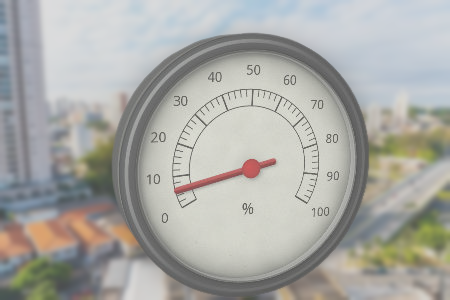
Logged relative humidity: 6 %
